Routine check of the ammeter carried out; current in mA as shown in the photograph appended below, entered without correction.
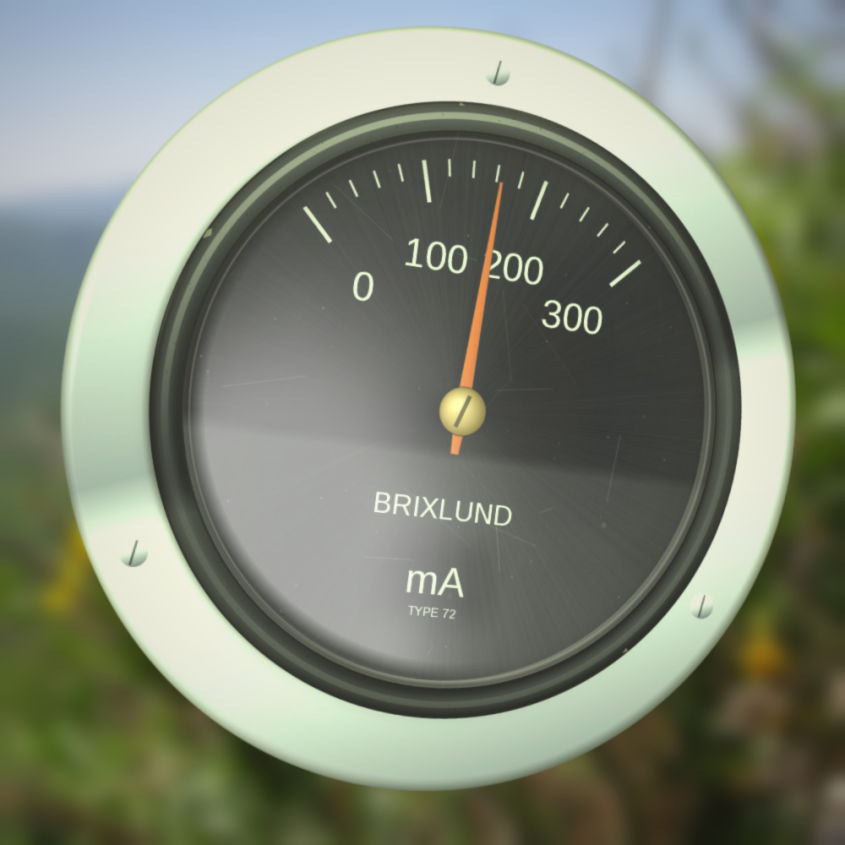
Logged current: 160 mA
